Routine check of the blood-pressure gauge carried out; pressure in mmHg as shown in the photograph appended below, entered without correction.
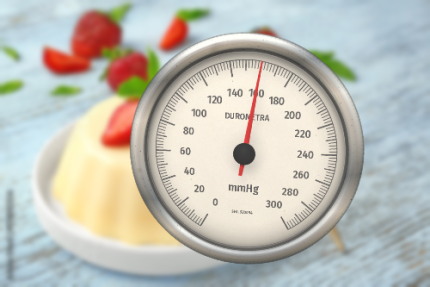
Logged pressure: 160 mmHg
